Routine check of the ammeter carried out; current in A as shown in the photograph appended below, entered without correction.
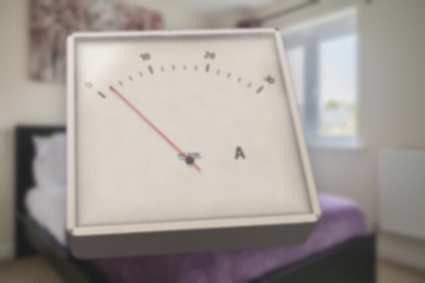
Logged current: 2 A
